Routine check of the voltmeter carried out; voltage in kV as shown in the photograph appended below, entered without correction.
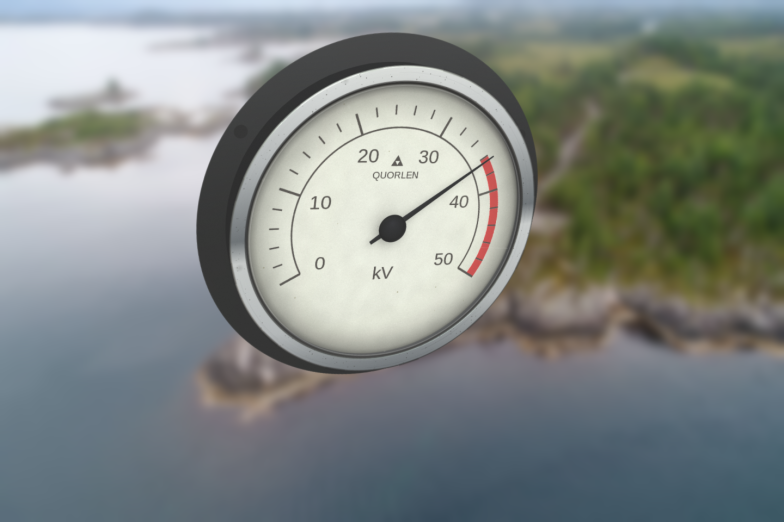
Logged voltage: 36 kV
